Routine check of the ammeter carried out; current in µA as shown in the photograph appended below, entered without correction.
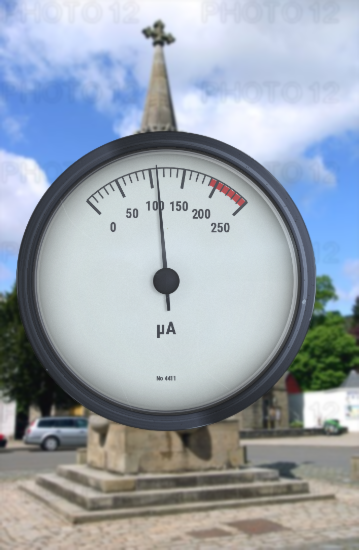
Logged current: 110 µA
